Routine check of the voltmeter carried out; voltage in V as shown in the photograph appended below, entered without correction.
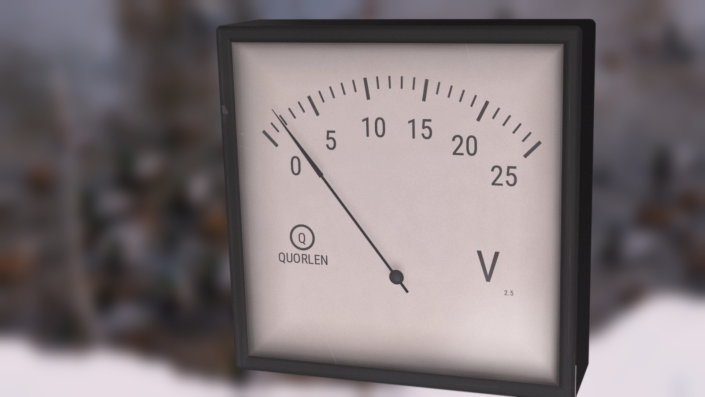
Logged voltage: 2 V
